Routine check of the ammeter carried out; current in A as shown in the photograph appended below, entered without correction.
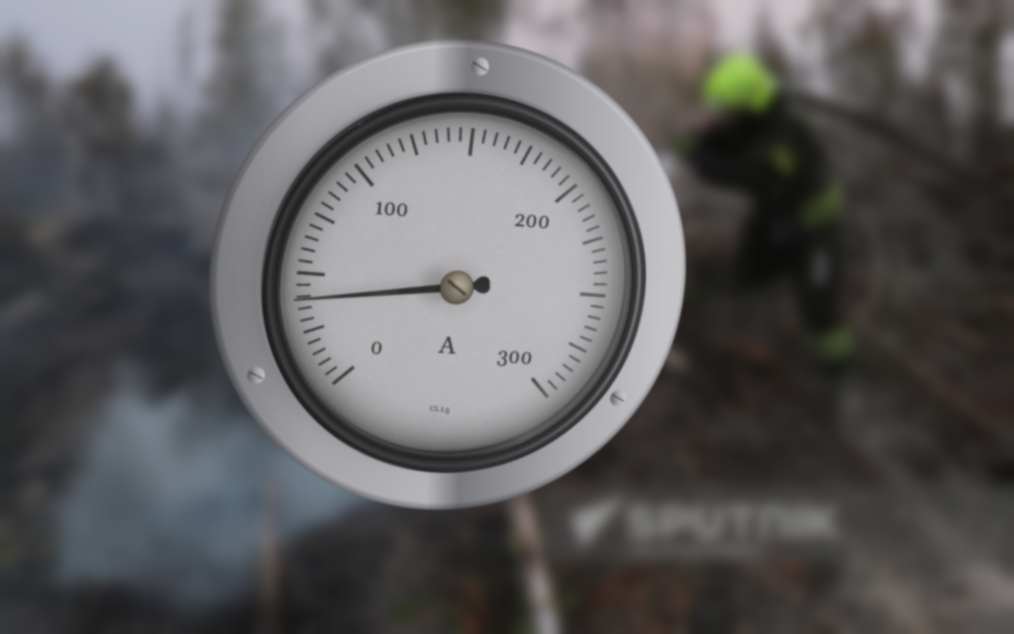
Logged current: 40 A
